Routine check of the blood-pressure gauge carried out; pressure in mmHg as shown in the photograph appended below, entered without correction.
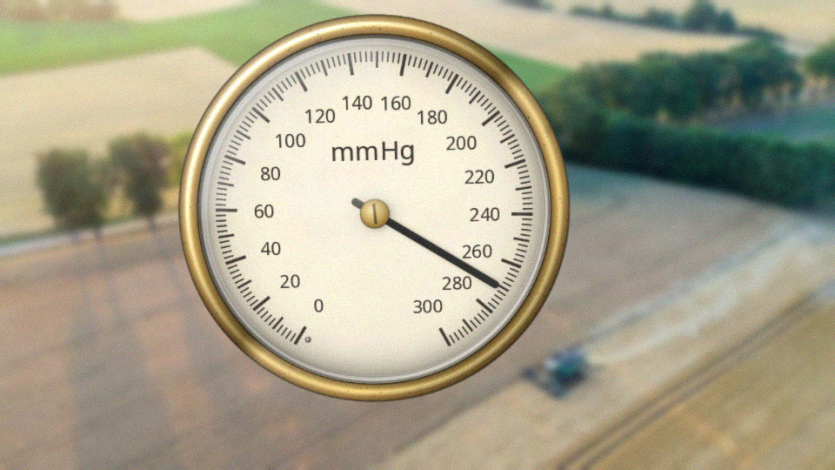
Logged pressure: 270 mmHg
